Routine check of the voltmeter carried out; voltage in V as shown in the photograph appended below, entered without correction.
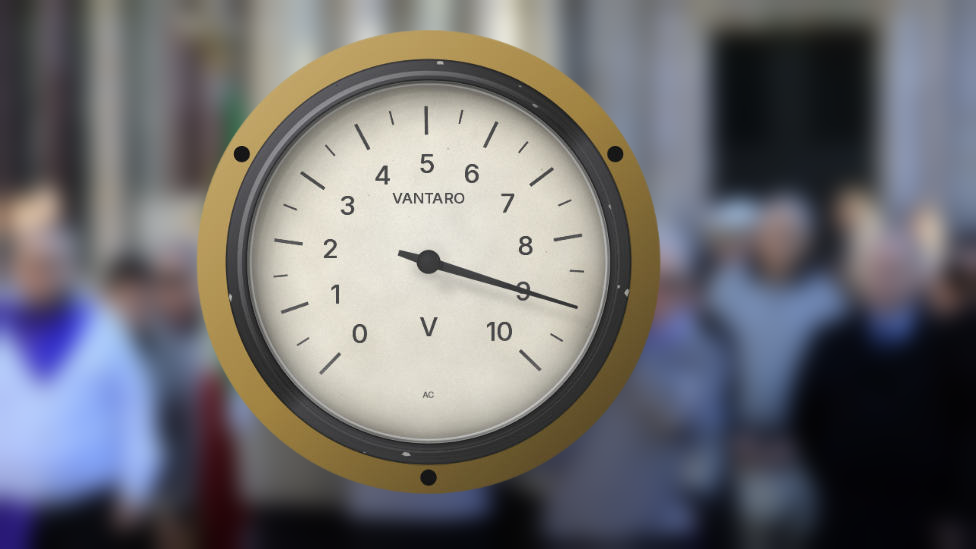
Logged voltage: 9 V
